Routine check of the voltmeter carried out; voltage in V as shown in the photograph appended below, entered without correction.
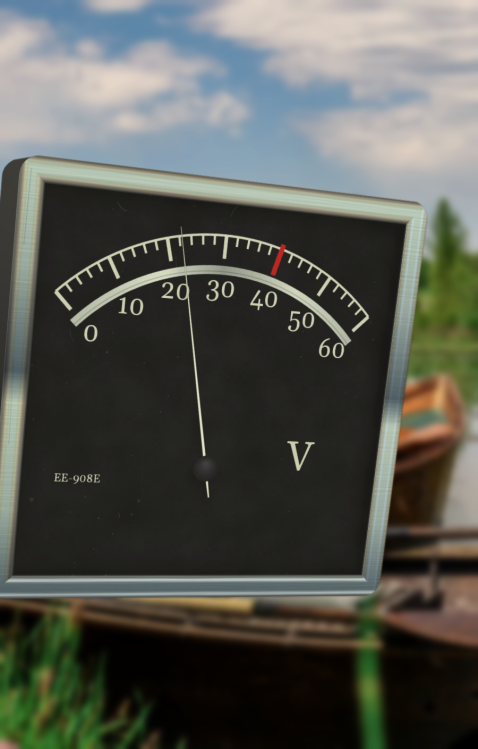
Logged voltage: 22 V
